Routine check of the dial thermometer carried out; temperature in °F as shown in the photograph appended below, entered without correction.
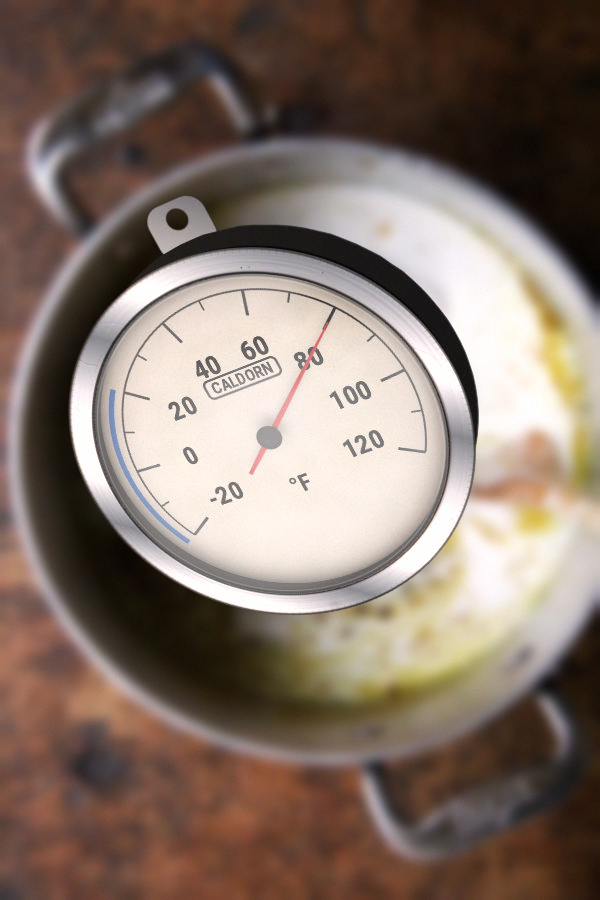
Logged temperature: 80 °F
